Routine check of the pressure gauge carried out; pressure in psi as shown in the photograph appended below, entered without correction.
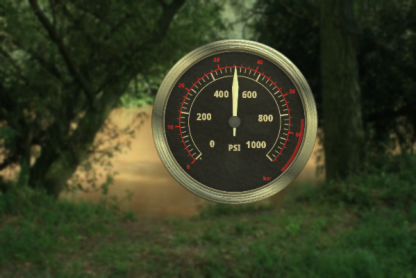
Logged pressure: 500 psi
